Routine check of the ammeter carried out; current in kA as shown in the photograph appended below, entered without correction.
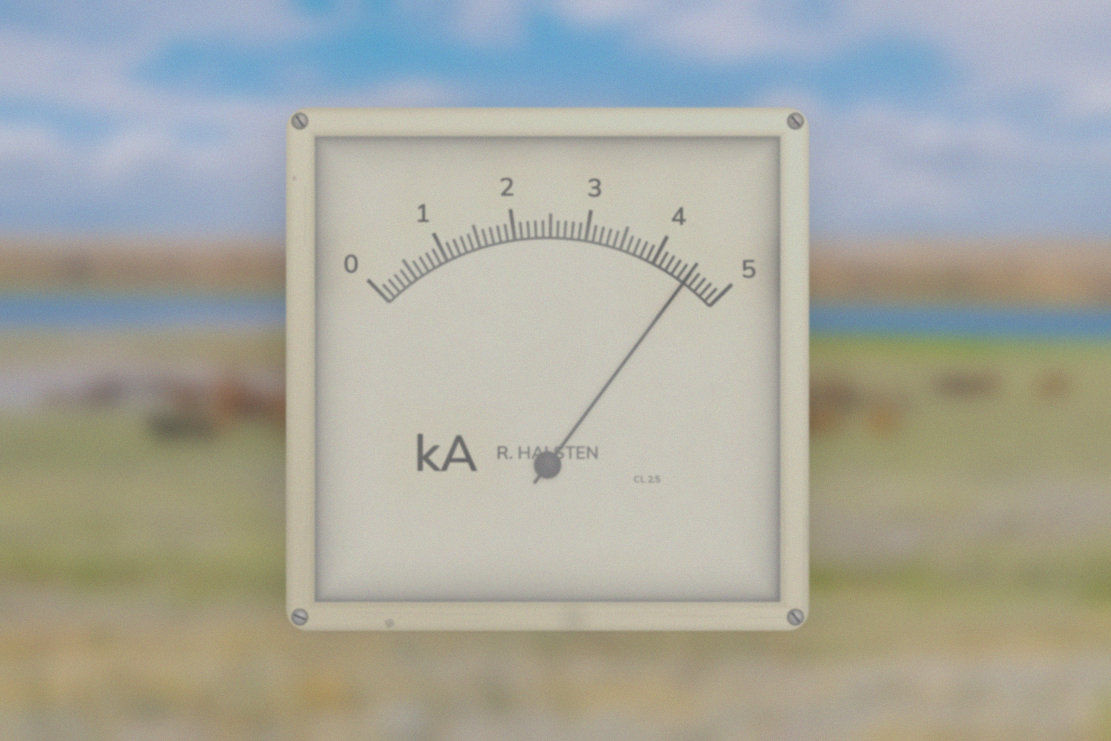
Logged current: 4.5 kA
